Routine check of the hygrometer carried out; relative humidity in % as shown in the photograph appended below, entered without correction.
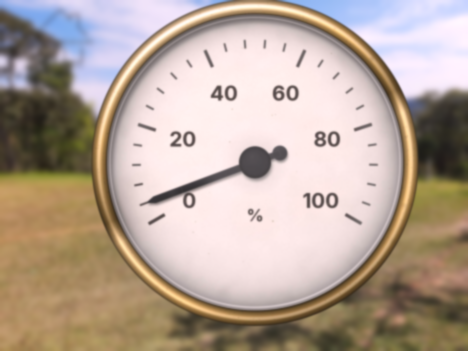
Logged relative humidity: 4 %
